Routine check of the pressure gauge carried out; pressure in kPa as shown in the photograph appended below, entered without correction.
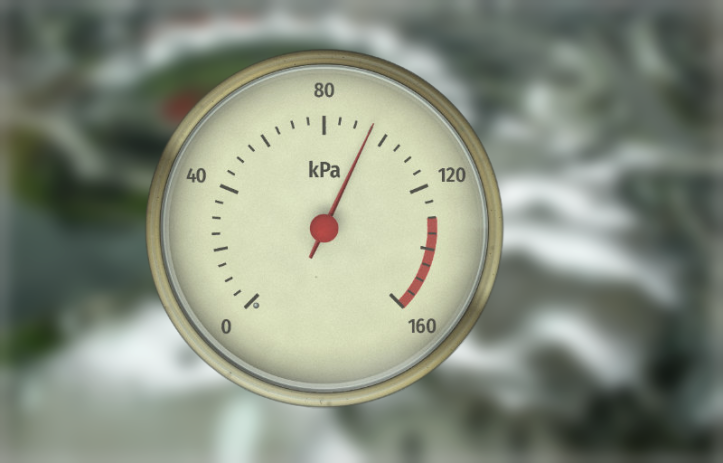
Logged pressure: 95 kPa
